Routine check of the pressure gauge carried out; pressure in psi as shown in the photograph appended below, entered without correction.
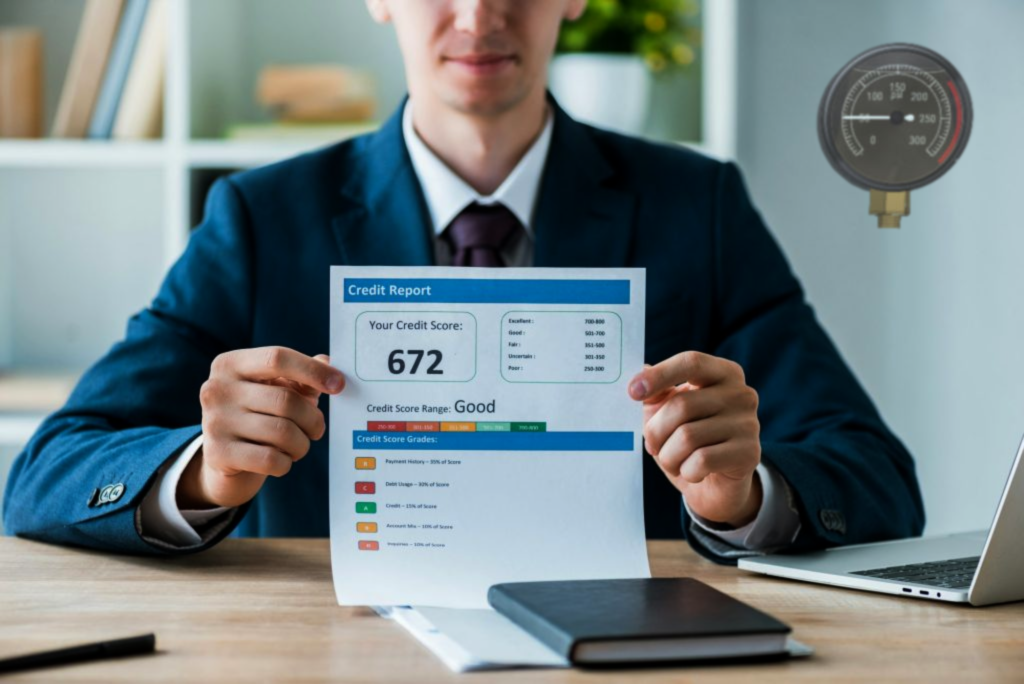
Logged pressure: 50 psi
